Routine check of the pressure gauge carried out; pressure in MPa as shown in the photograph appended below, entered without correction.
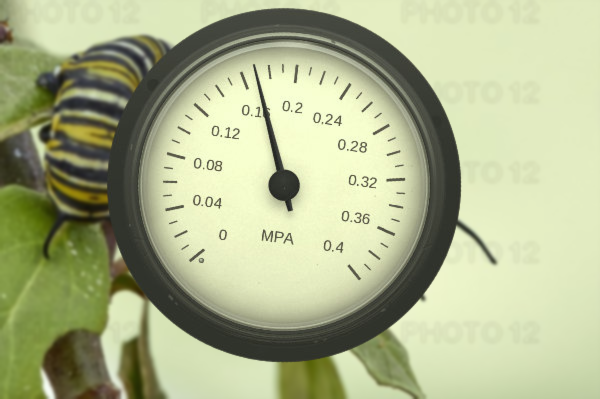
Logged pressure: 0.17 MPa
